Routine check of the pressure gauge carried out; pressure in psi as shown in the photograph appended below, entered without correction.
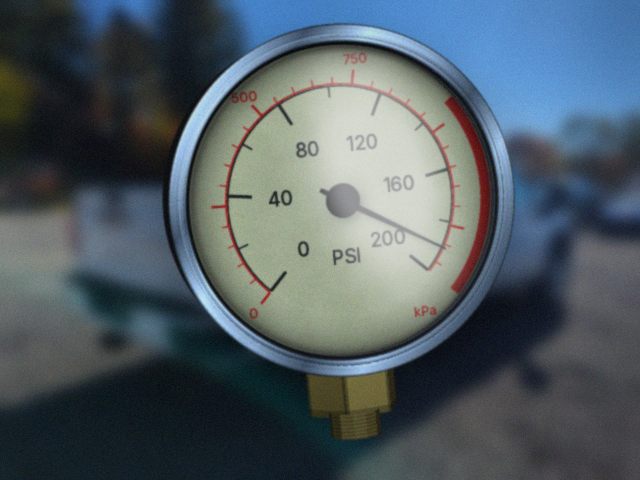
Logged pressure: 190 psi
